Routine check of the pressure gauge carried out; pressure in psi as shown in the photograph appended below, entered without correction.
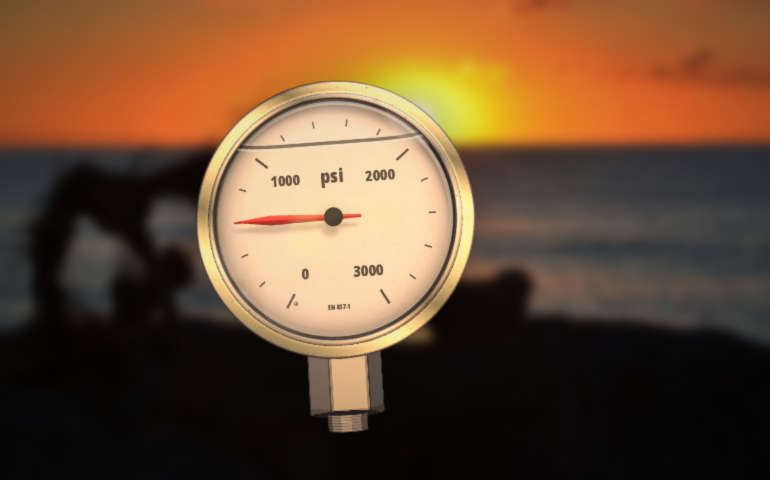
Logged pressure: 600 psi
